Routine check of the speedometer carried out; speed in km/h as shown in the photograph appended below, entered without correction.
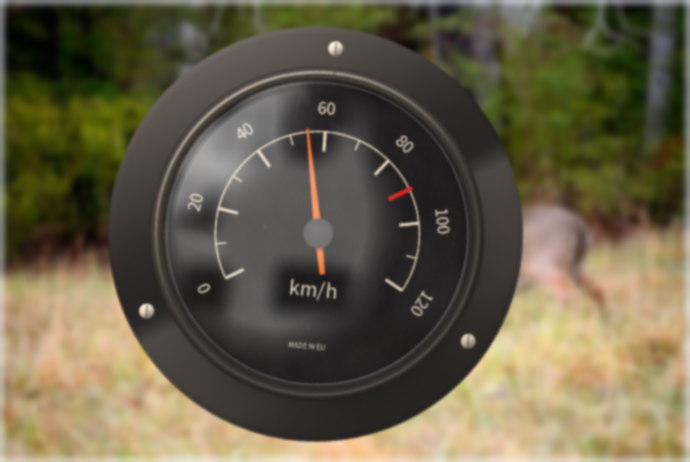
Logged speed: 55 km/h
